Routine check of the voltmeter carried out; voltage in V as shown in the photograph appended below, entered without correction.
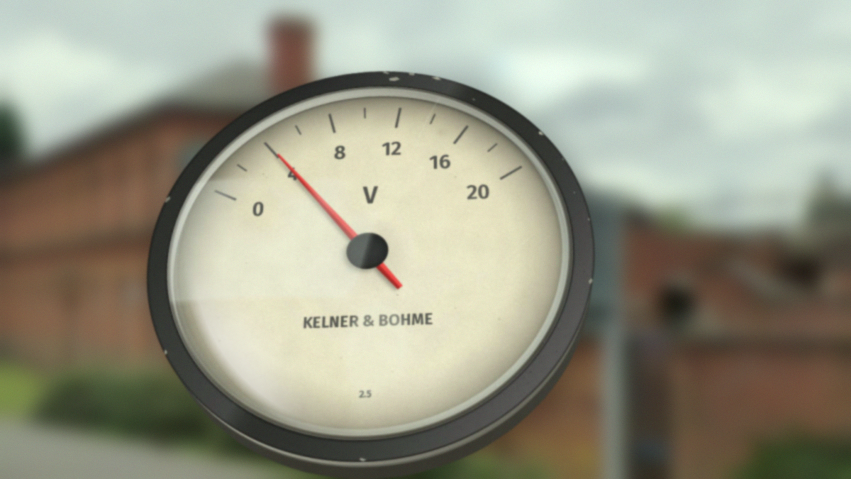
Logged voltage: 4 V
